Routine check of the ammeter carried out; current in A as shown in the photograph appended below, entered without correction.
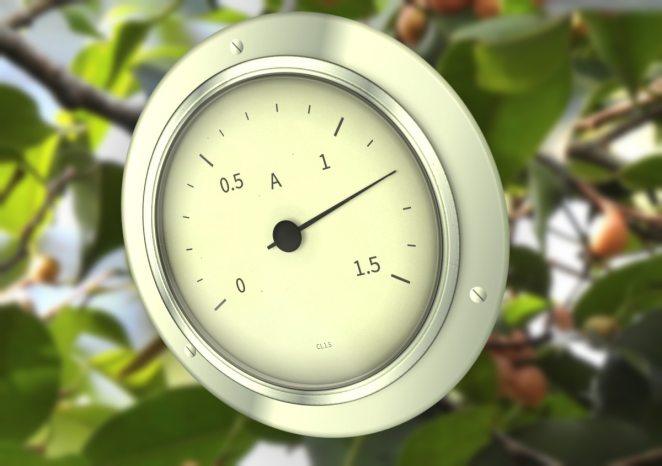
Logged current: 1.2 A
